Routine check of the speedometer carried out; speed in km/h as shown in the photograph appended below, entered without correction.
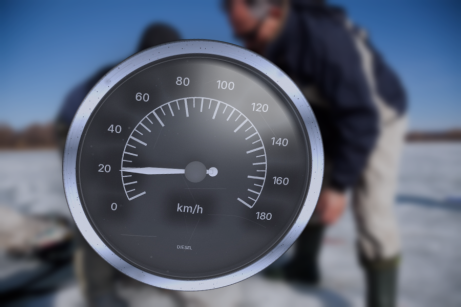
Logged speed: 20 km/h
